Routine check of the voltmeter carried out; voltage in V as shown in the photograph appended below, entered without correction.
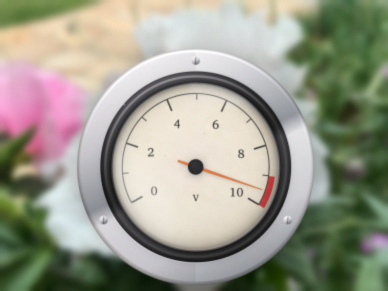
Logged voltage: 9.5 V
